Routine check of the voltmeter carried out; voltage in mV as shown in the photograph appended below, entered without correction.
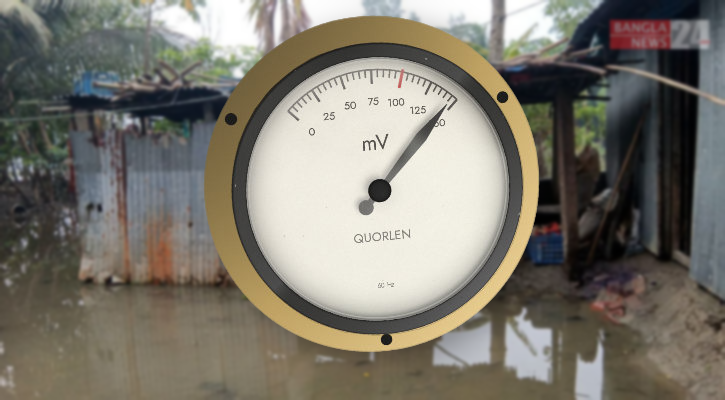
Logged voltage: 145 mV
